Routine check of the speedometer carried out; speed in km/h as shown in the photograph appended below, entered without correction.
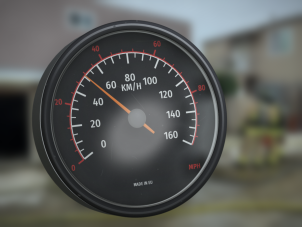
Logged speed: 50 km/h
